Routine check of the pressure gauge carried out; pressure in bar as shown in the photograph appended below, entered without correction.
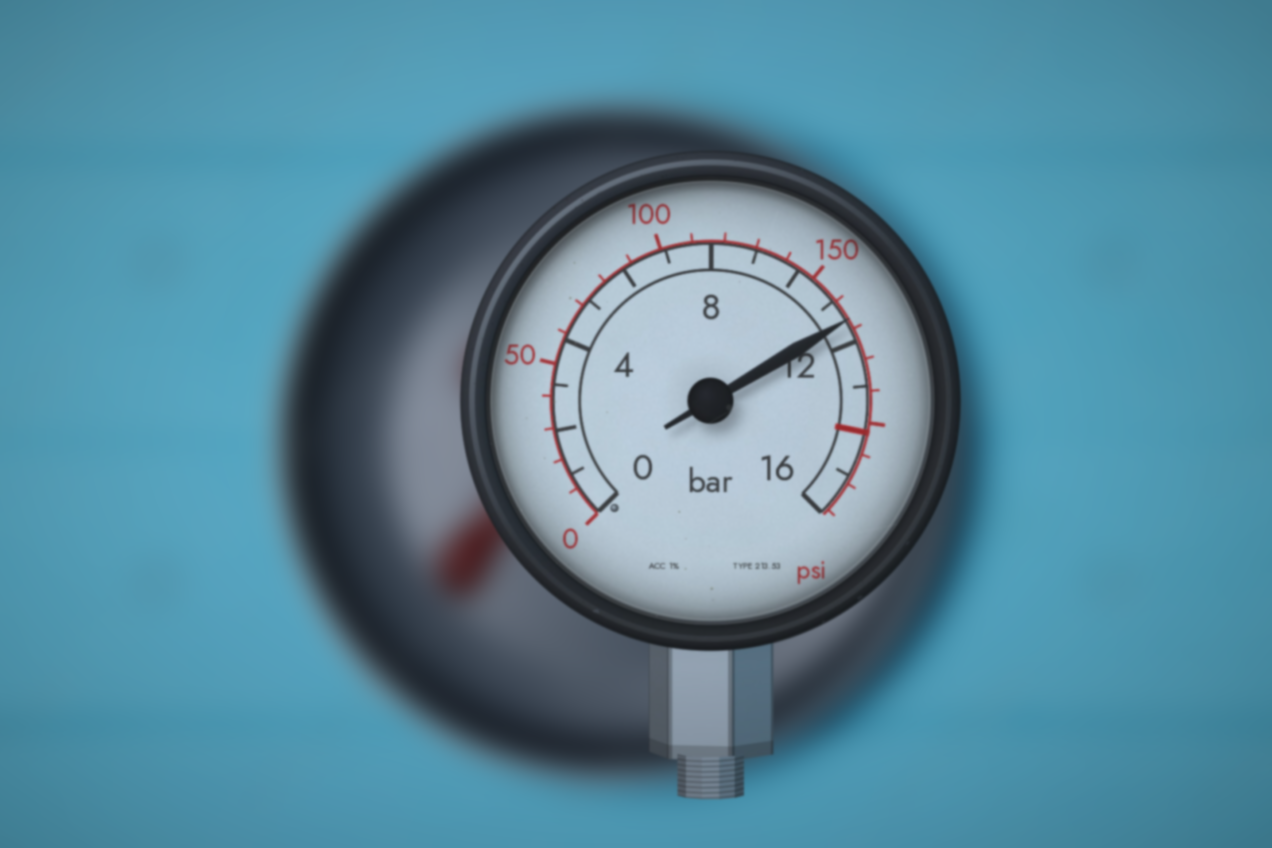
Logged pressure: 11.5 bar
